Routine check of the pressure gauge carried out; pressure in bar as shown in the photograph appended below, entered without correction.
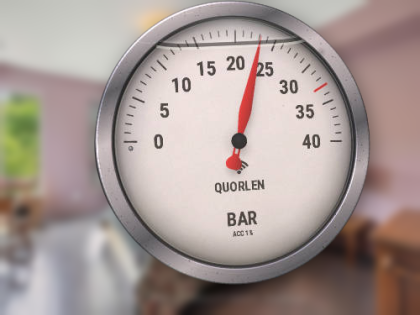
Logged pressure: 23 bar
